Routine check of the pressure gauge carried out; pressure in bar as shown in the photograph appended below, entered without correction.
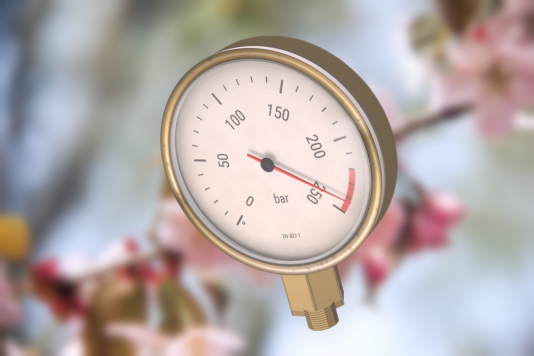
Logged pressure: 240 bar
